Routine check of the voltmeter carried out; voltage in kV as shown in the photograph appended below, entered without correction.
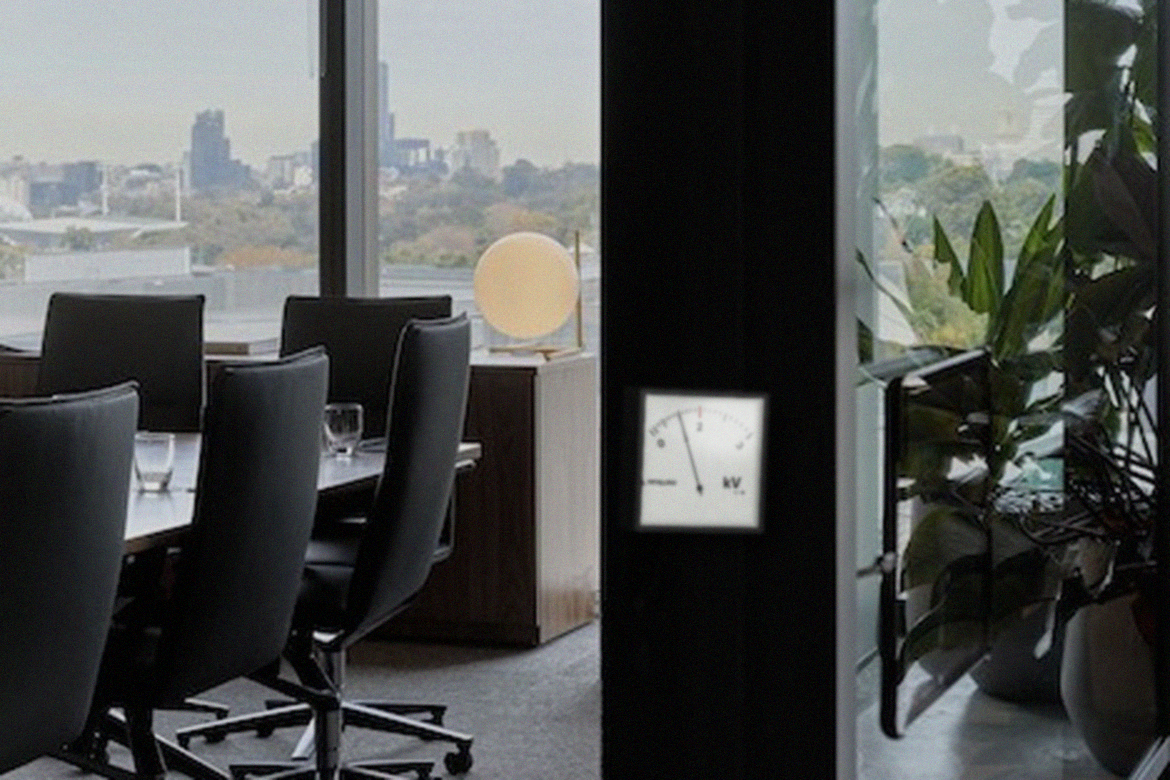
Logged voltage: 1.5 kV
